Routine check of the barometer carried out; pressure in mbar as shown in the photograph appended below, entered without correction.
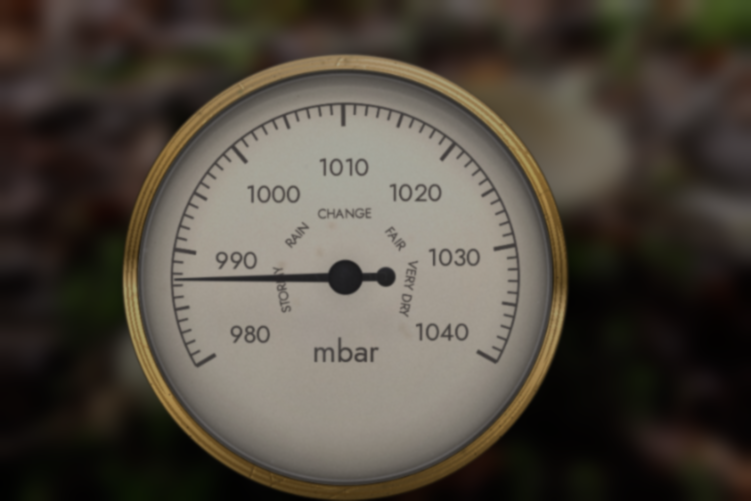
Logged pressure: 987.5 mbar
